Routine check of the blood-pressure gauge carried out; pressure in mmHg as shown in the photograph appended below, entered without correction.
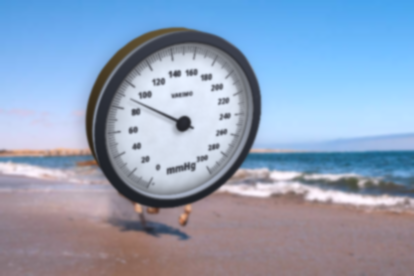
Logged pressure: 90 mmHg
